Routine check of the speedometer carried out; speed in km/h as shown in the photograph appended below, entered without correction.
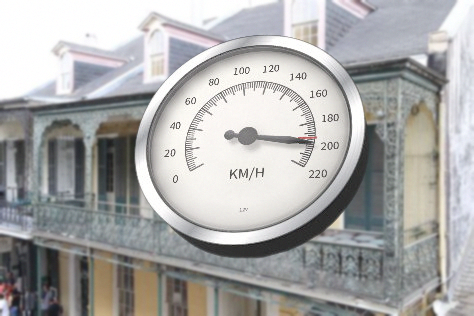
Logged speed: 200 km/h
